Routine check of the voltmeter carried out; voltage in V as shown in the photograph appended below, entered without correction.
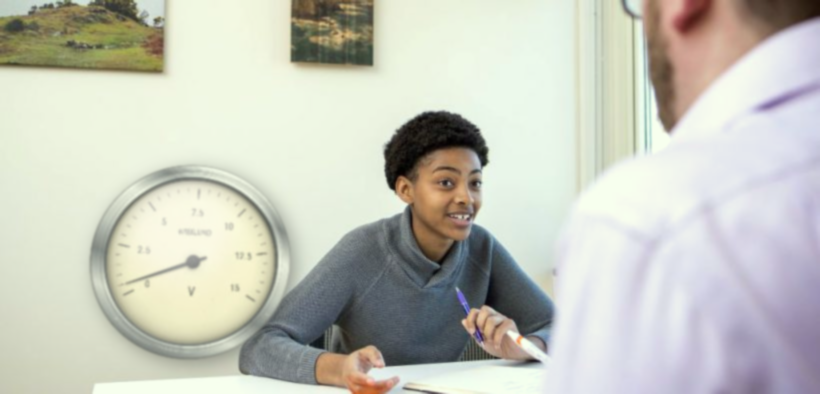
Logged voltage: 0.5 V
